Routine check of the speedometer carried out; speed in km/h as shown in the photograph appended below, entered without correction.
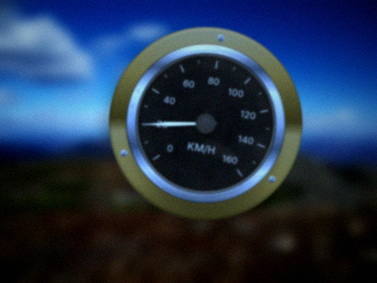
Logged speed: 20 km/h
